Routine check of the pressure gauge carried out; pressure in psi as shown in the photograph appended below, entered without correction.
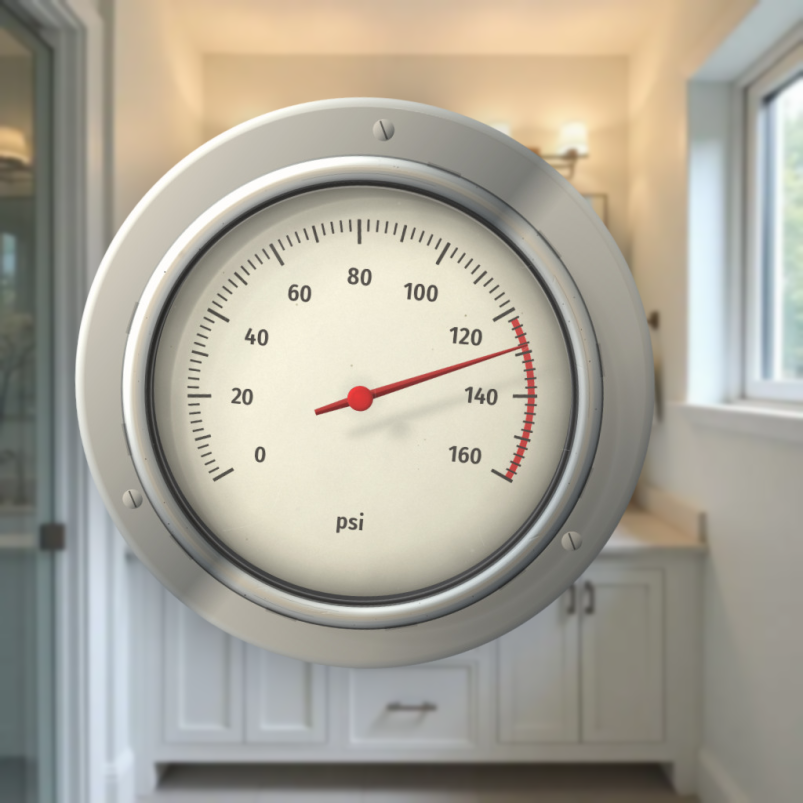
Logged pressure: 128 psi
